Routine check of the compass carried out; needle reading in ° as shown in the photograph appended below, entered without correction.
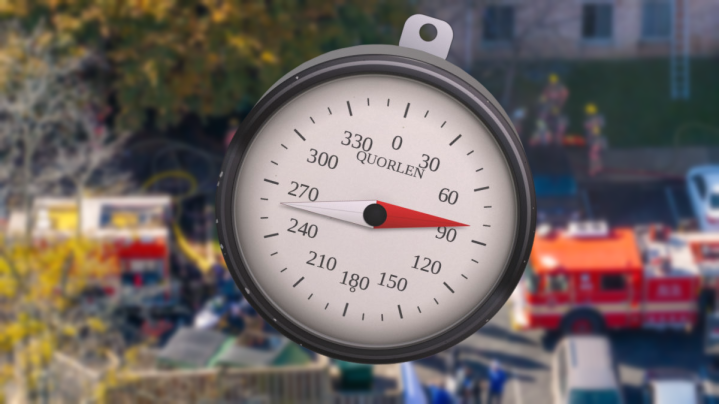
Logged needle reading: 80 °
